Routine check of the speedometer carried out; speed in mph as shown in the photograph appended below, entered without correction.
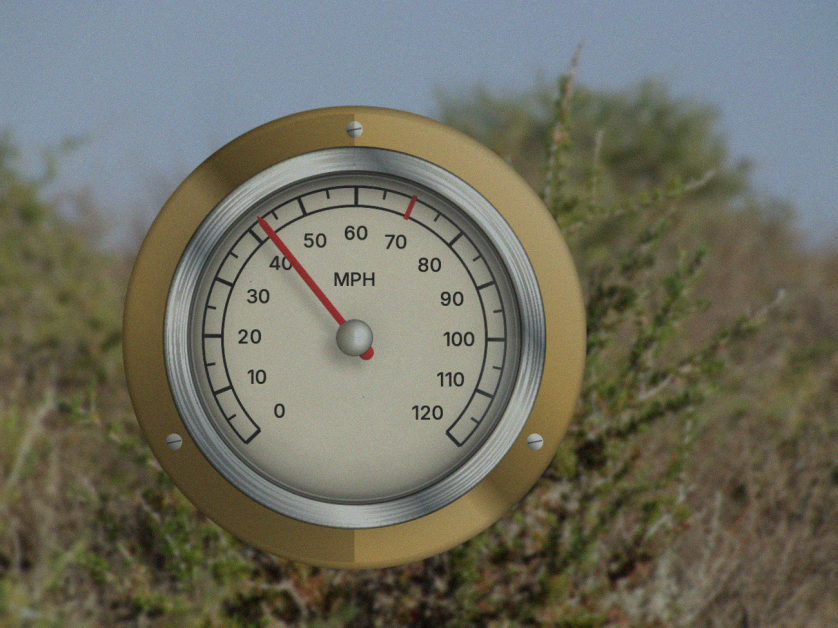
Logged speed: 42.5 mph
